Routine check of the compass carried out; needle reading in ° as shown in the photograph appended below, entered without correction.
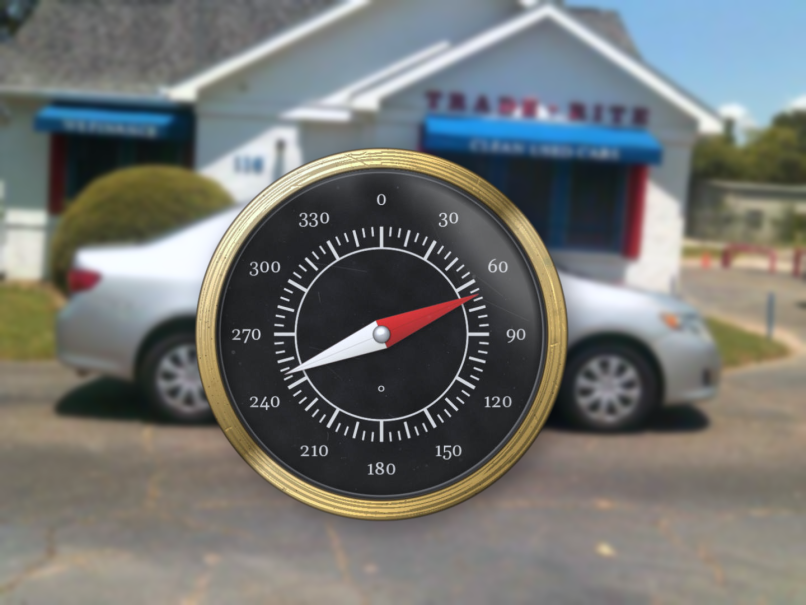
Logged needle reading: 67.5 °
